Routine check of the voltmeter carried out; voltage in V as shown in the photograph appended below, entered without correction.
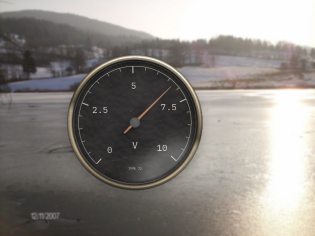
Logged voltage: 6.75 V
